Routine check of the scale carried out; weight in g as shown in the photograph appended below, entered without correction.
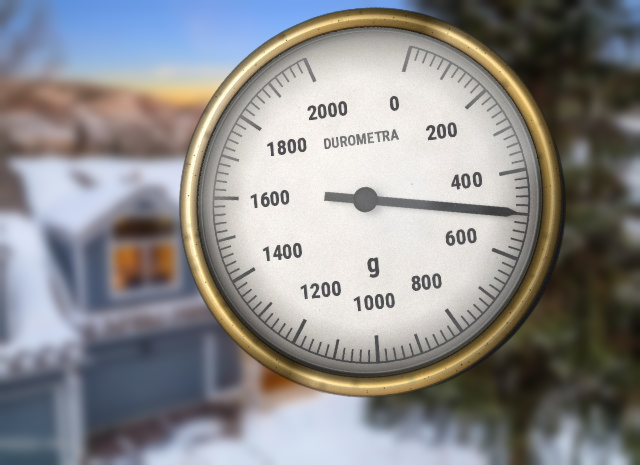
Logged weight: 500 g
